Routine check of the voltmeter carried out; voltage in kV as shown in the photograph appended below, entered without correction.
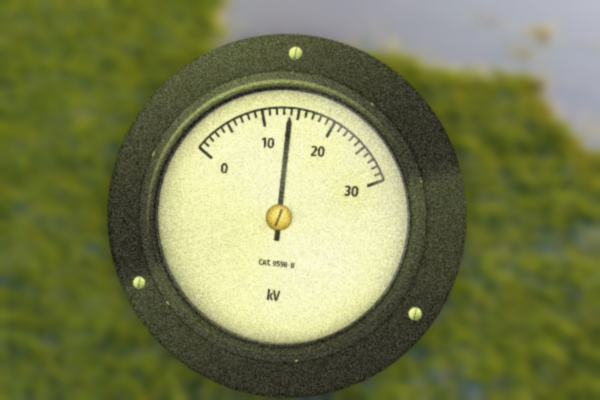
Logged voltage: 14 kV
